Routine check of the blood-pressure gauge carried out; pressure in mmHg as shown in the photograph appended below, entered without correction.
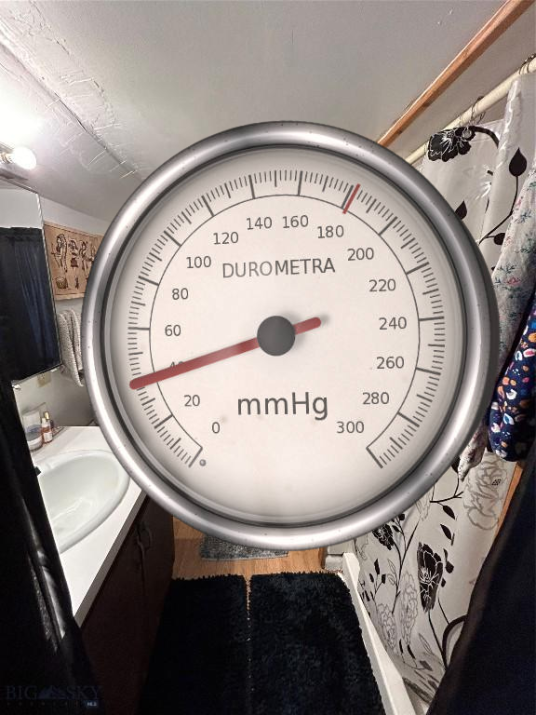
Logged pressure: 38 mmHg
